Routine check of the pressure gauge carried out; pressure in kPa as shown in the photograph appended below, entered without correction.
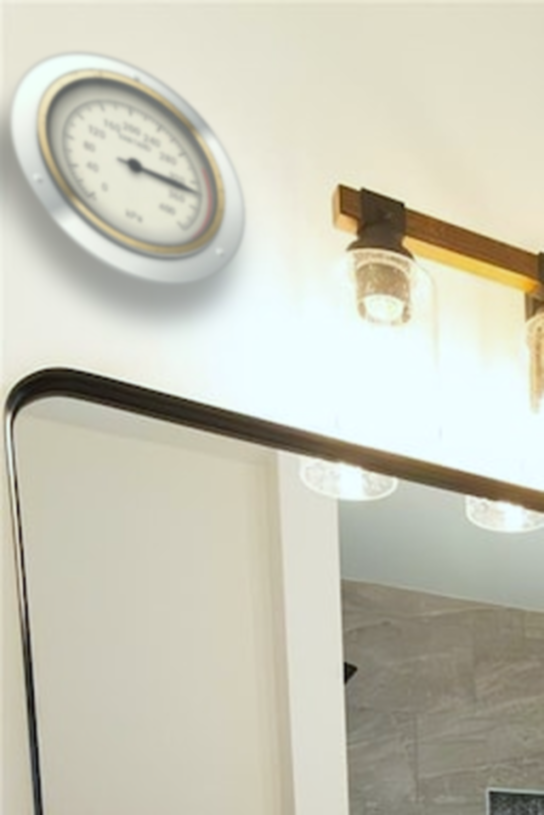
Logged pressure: 340 kPa
